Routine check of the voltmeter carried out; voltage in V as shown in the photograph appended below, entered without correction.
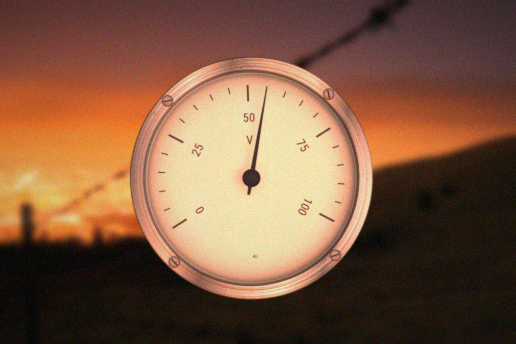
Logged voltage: 55 V
